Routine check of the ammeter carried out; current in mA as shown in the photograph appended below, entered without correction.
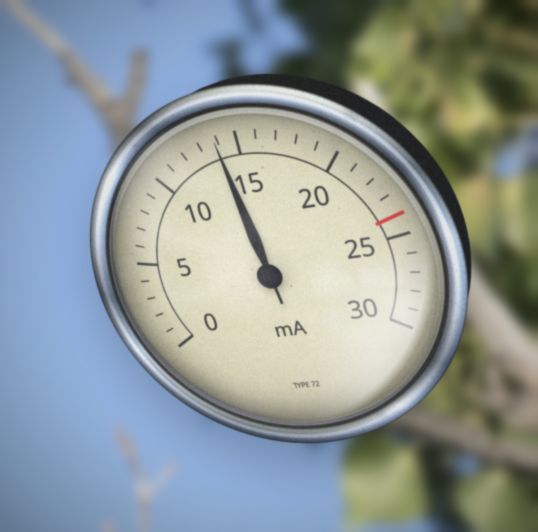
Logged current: 14 mA
